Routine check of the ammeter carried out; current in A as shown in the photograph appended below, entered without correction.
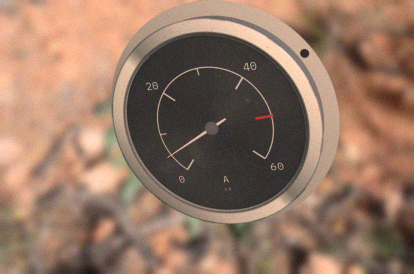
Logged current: 5 A
